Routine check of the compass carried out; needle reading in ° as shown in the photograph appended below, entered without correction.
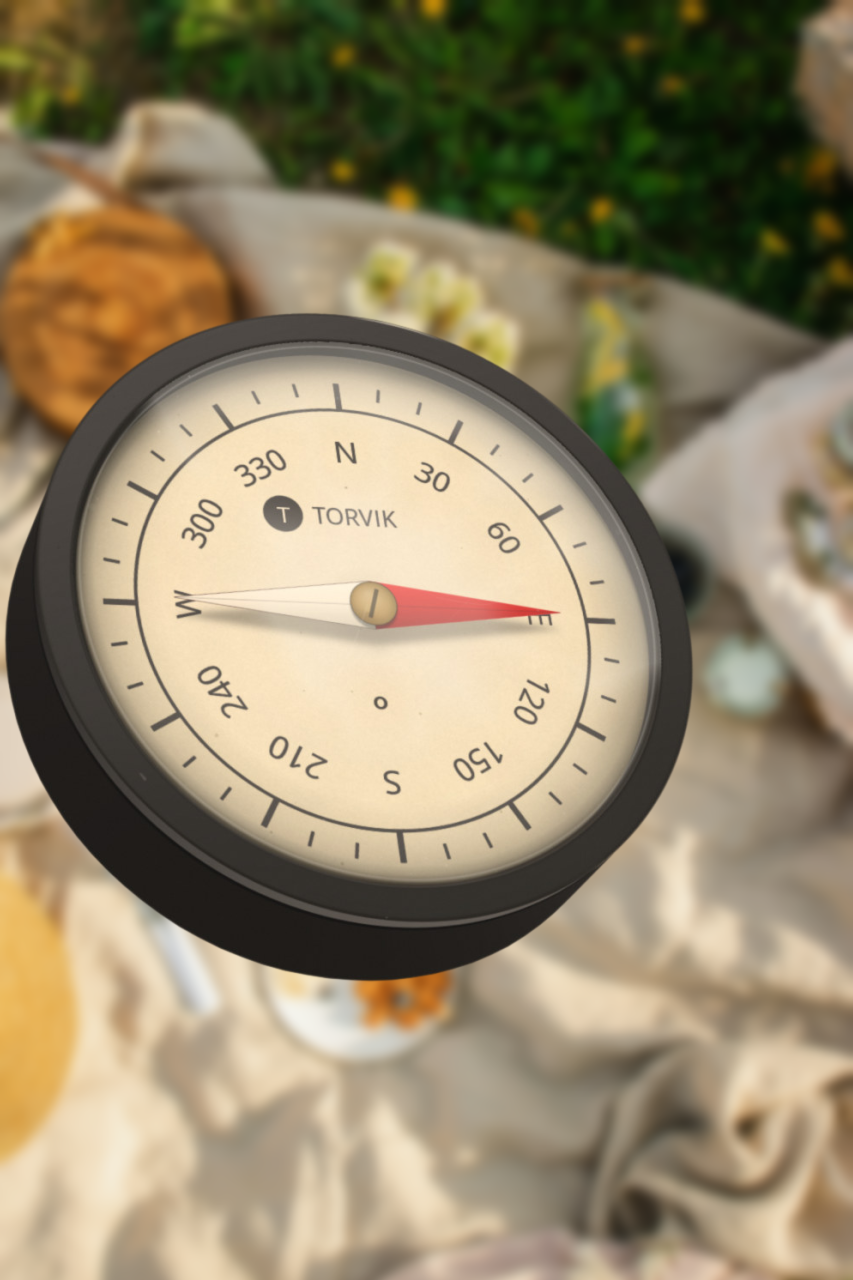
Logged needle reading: 90 °
